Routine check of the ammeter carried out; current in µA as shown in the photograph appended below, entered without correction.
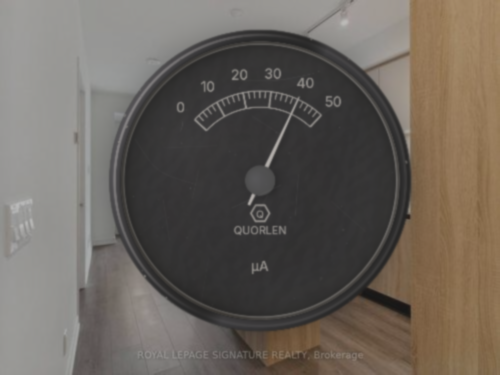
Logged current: 40 µA
